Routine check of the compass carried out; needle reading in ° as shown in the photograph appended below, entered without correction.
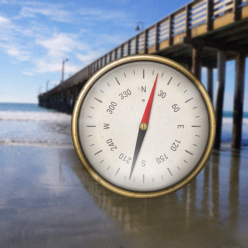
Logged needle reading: 15 °
